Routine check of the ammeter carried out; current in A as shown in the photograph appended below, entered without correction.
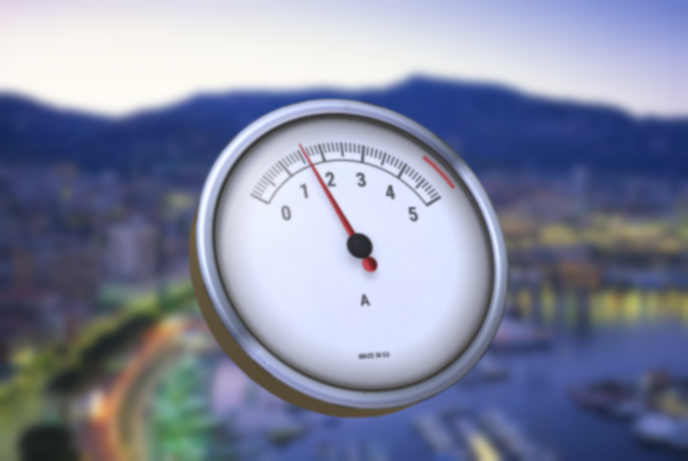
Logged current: 1.5 A
